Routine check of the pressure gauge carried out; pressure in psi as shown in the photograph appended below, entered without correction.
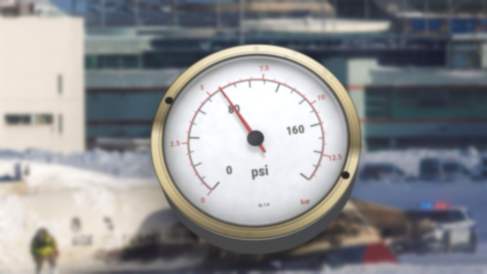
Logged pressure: 80 psi
